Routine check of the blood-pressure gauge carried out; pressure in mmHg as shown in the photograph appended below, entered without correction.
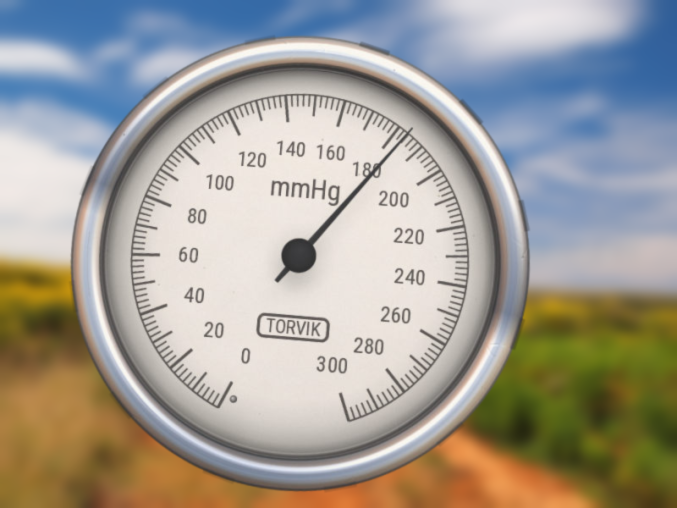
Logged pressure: 184 mmHg
